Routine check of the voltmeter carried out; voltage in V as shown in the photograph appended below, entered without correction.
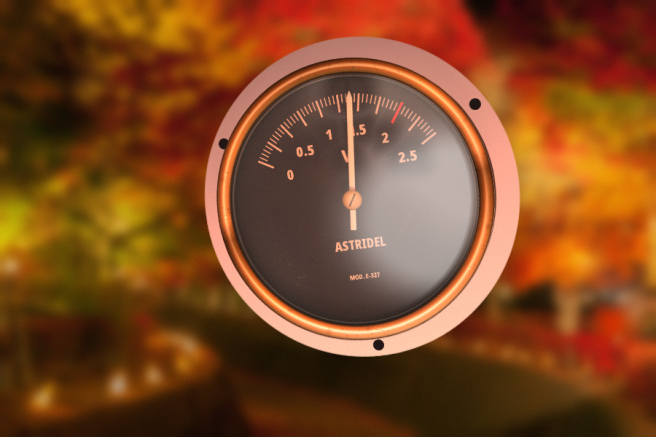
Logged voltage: 1.4 V
